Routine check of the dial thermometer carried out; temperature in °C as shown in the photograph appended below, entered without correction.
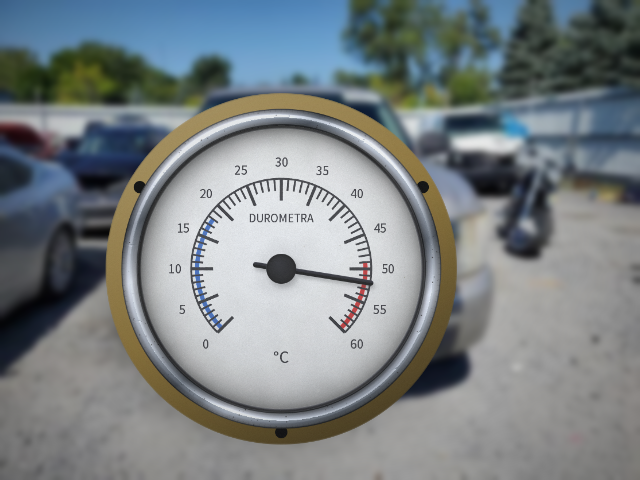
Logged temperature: 52 °C
